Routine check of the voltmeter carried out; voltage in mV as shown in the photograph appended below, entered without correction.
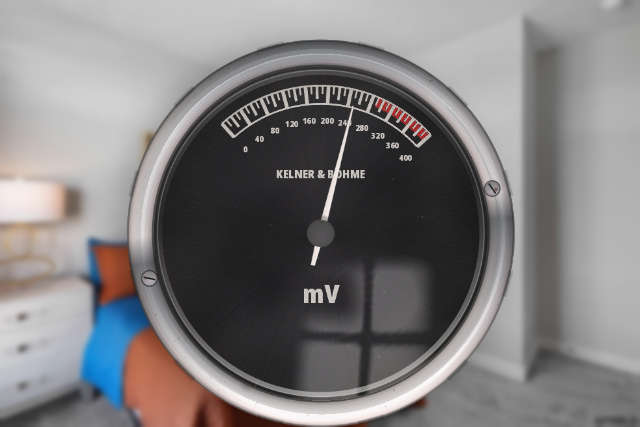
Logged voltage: 250 mV
